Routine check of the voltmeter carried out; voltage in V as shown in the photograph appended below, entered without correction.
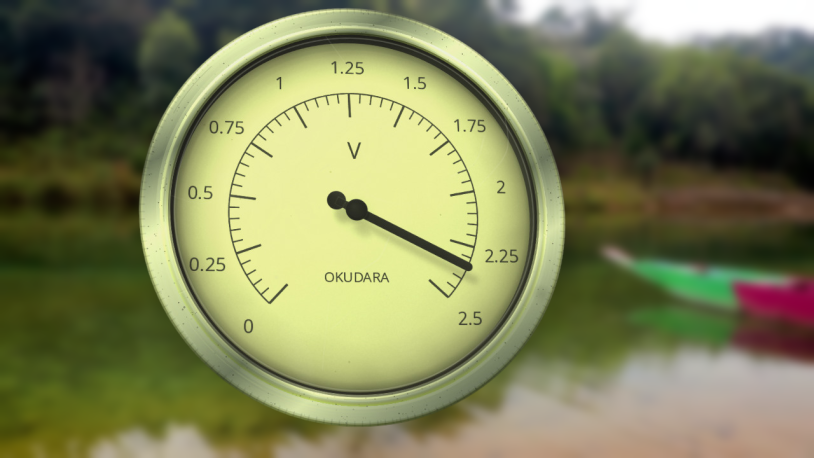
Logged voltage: 2.35 V
